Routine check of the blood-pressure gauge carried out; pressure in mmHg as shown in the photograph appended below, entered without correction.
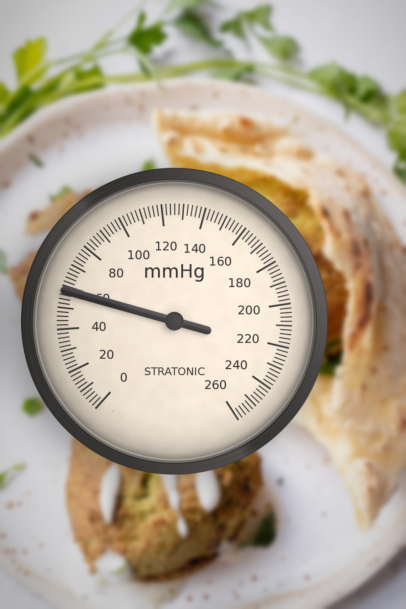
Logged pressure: 58 mmHg
